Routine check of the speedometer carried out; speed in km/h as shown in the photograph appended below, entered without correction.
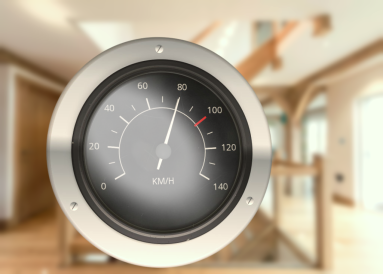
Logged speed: 80 km/h
